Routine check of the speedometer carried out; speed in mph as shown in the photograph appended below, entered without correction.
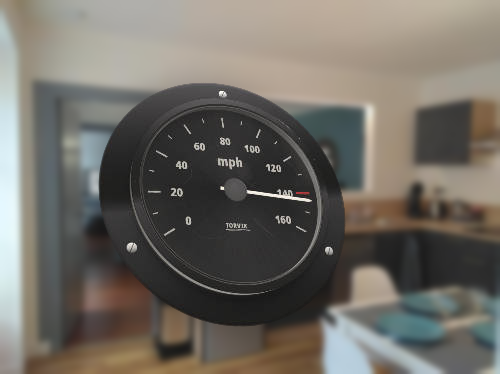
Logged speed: 145 mph
